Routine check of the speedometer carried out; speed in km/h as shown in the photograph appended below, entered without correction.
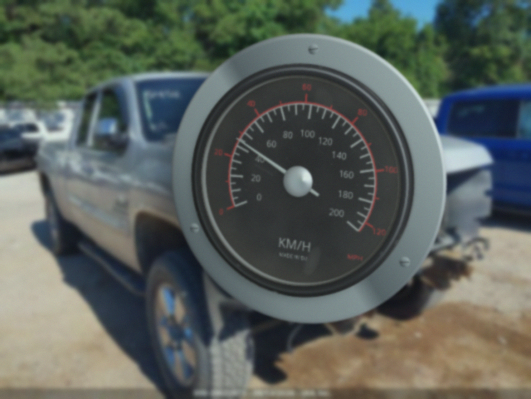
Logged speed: 45 km/h
